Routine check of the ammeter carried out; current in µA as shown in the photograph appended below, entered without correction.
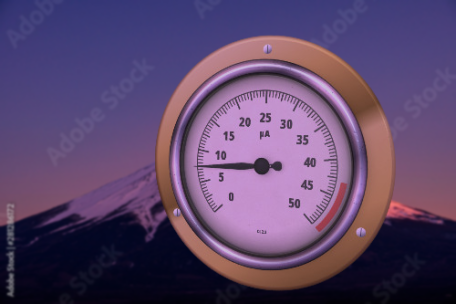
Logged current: 7.5 µA
